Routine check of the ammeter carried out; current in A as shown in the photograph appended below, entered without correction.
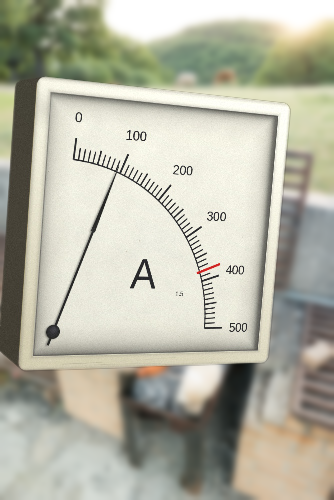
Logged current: 90 A
